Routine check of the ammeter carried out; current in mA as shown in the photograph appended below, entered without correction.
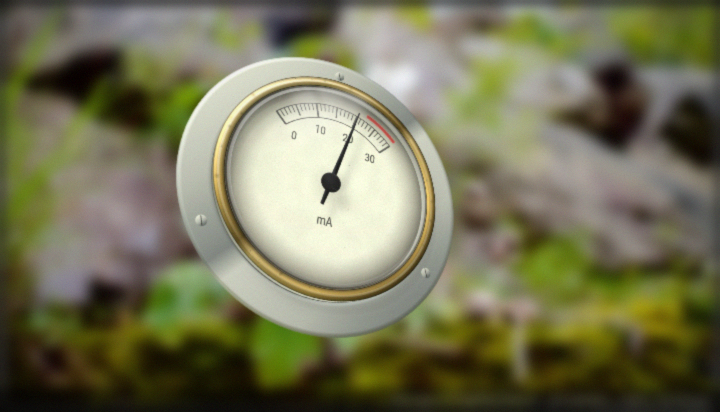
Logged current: 20 mA
